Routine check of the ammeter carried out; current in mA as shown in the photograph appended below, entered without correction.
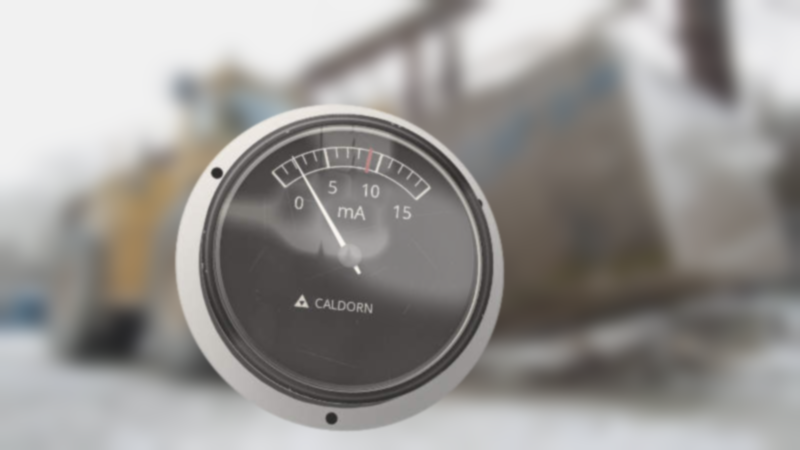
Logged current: 2 mA
